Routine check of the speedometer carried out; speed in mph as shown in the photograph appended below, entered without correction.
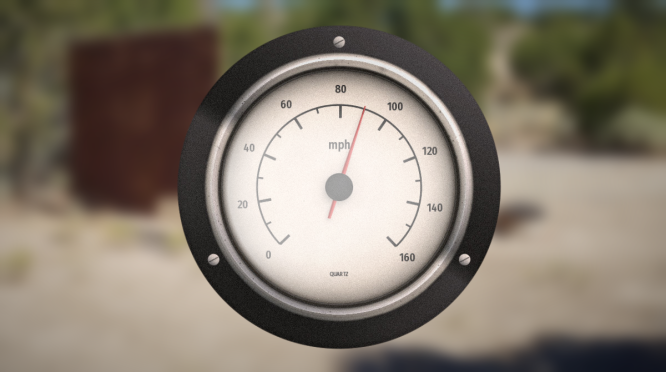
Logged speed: 90 mph
